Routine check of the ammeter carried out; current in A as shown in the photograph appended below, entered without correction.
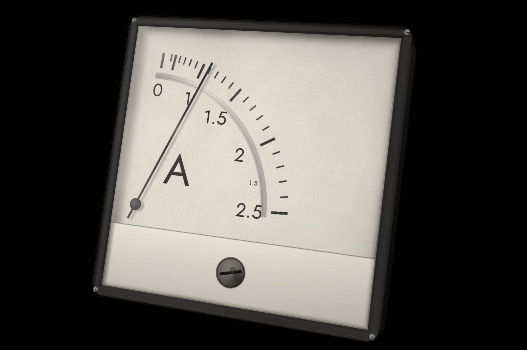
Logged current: 1.1 A
